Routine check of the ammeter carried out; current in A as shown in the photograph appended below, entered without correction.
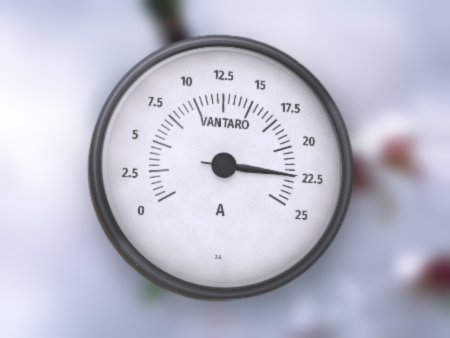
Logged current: 22.5 A
